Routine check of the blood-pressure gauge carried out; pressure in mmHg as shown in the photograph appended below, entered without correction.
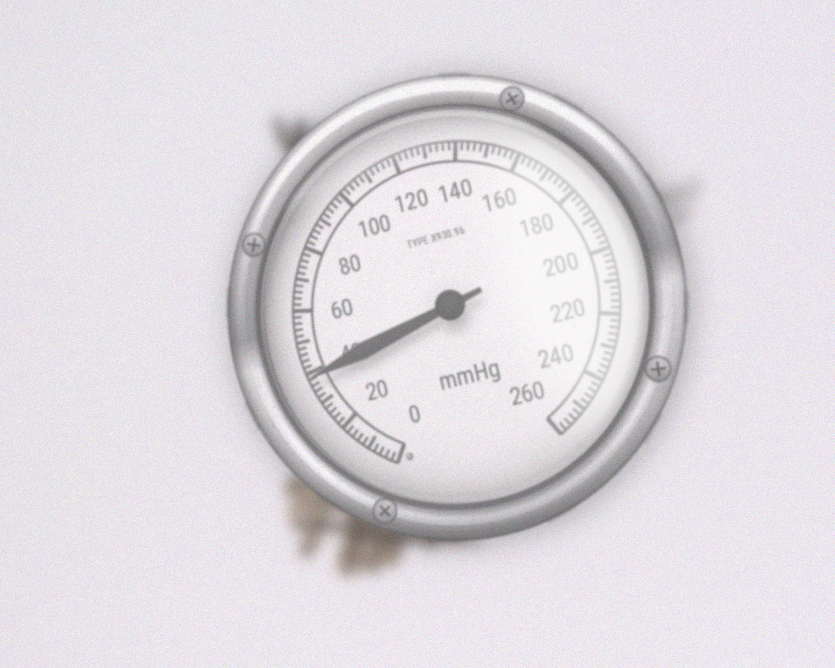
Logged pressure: 38 mmHg
